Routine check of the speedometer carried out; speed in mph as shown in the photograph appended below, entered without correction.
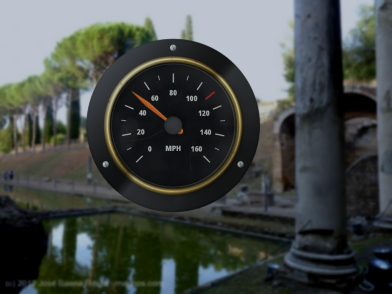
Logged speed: 50 mph
